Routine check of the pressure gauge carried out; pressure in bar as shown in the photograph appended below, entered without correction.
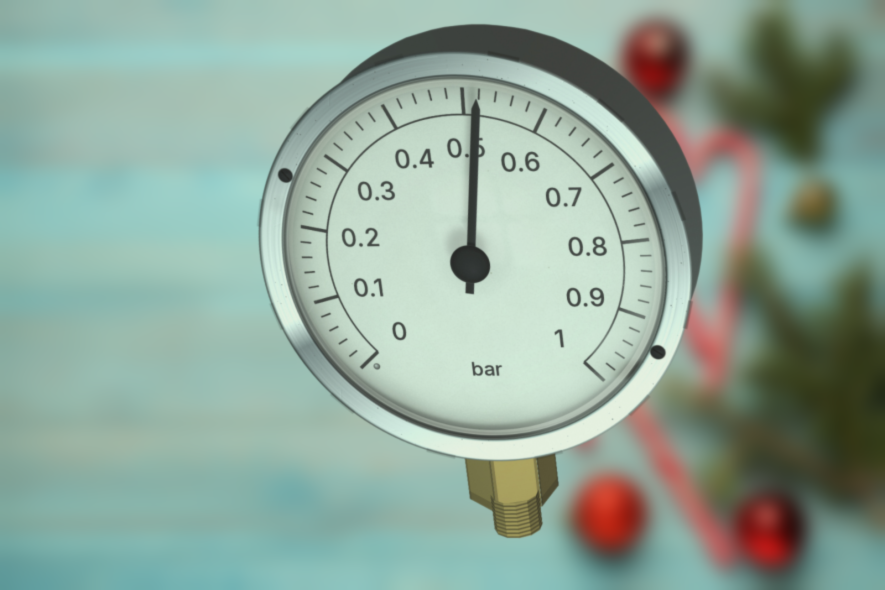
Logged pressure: 0.52 bar
